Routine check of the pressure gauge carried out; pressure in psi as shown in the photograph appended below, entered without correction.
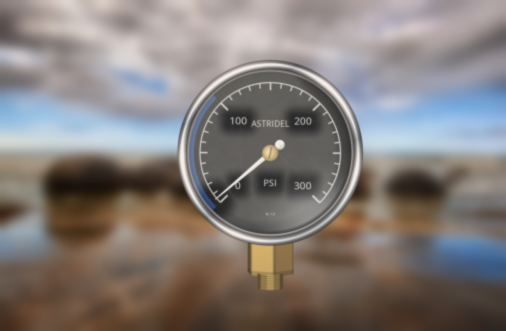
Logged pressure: 5 psi
